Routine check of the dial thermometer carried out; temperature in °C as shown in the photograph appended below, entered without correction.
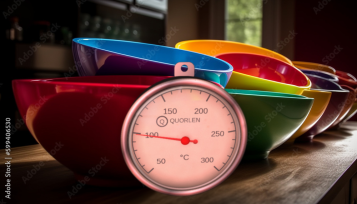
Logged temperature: 100 °C
